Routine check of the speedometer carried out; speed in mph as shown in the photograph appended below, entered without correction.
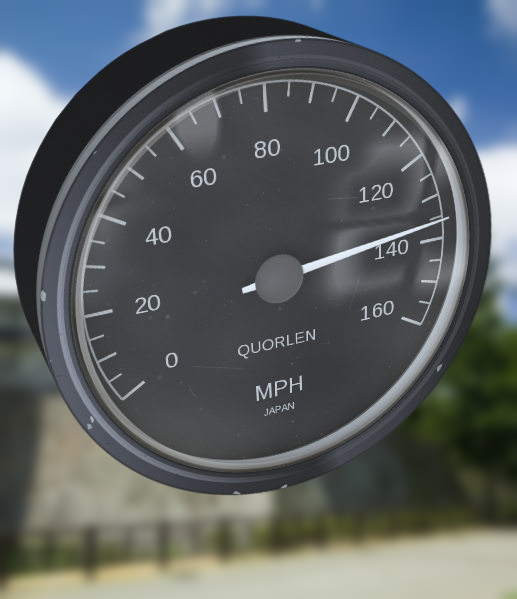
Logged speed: 135 mph
